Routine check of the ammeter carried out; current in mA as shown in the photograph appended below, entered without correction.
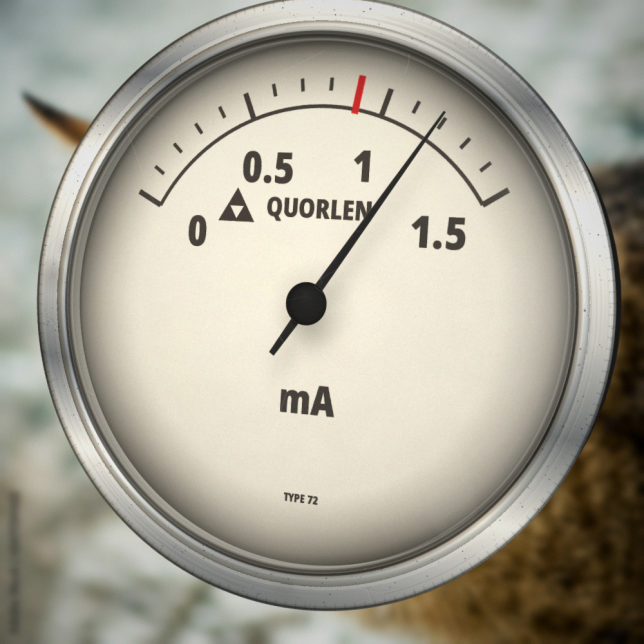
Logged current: 1.2 mA
